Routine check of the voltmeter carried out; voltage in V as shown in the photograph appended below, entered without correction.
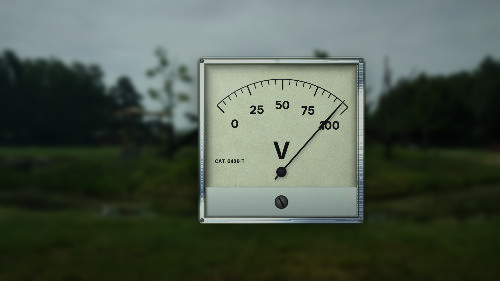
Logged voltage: 95 V
